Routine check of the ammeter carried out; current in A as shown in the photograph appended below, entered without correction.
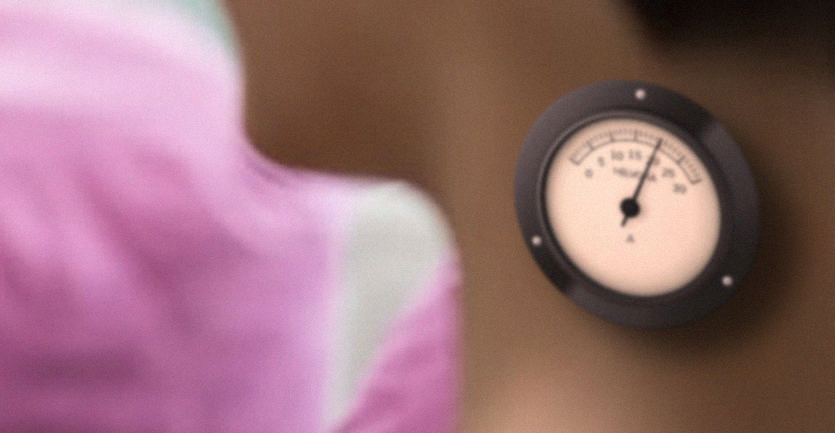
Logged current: 20 A
